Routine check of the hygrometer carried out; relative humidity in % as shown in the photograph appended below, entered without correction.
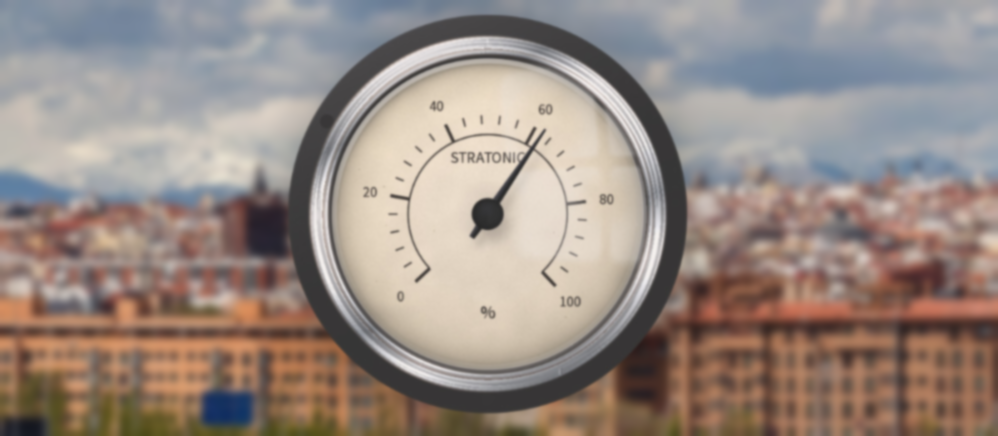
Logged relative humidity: 62 %
